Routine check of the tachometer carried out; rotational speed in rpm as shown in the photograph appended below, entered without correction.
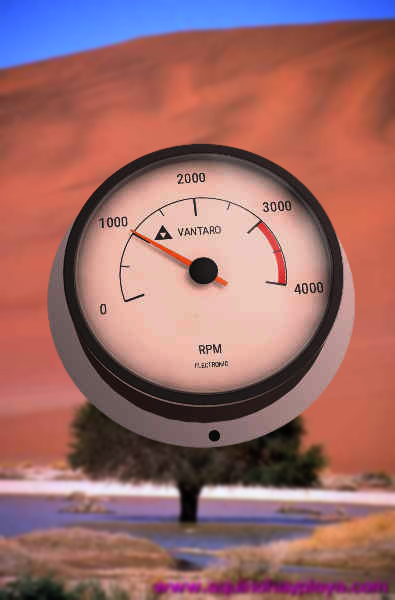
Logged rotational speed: 1000 rpm
